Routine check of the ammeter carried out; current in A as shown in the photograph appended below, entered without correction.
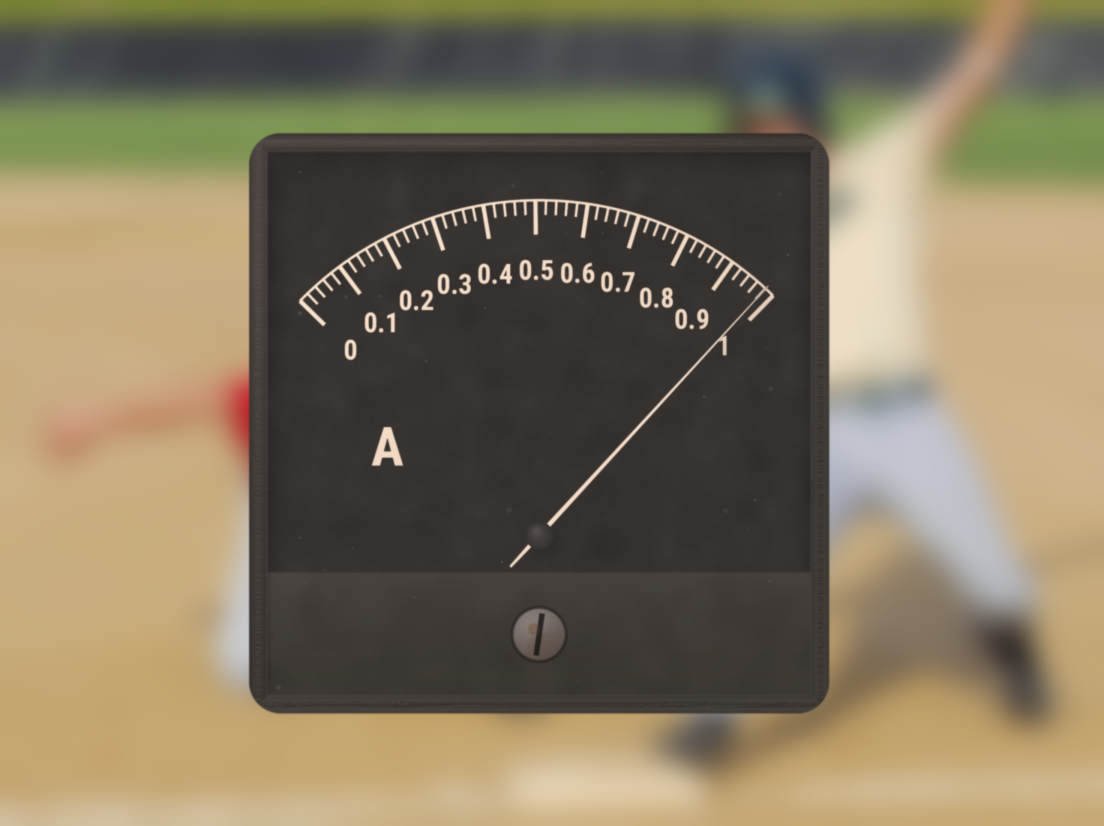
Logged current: 0.98 A
